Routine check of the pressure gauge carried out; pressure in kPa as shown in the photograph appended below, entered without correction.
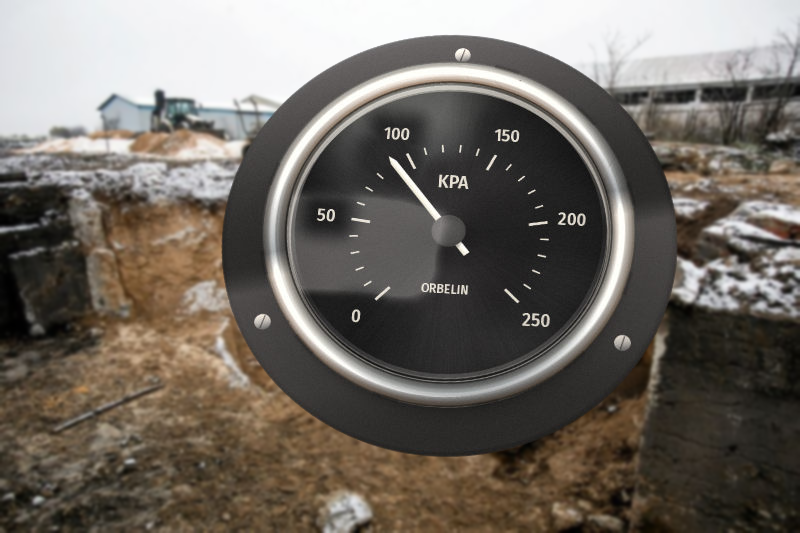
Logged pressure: 90 kPa
